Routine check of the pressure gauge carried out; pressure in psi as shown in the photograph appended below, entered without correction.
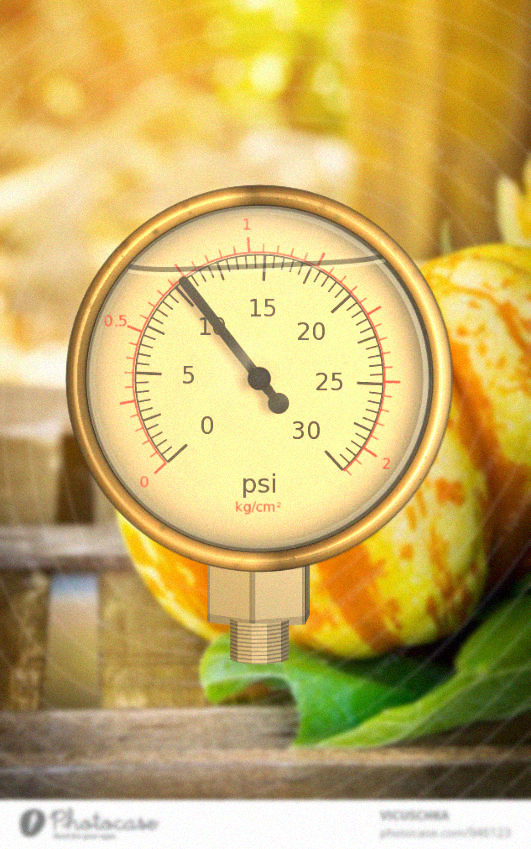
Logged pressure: 10.5 psi
